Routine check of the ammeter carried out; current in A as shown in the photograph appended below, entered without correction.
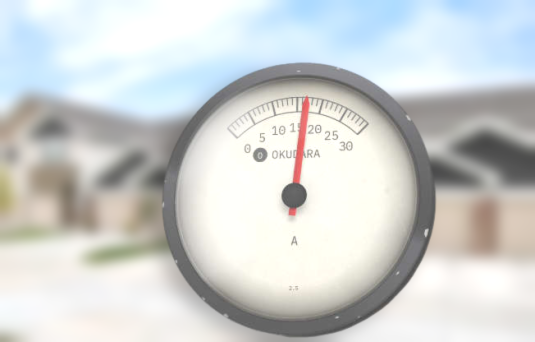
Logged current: 17 A
